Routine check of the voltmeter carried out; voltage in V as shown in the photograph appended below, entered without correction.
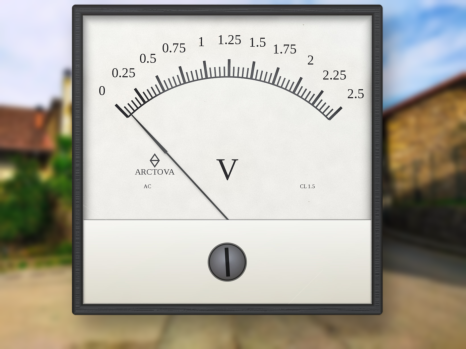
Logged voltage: 0.05 V
